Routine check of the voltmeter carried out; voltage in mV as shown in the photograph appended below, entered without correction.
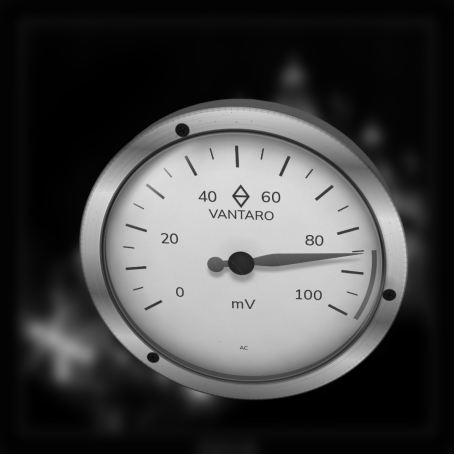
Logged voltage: 85 mV
